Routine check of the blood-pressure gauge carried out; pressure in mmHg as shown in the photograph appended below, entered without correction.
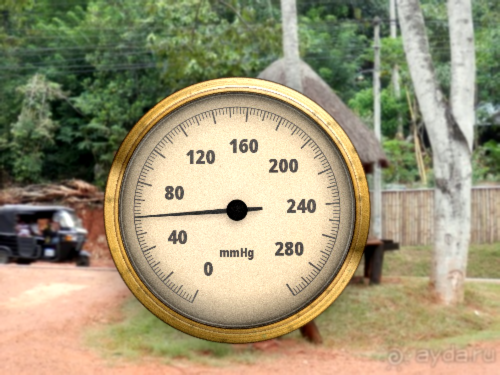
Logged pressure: 60 mmHg
